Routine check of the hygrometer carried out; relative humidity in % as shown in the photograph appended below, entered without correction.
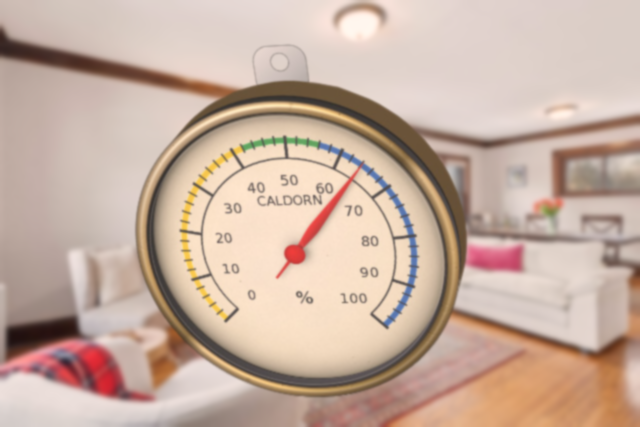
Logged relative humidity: 64 %
